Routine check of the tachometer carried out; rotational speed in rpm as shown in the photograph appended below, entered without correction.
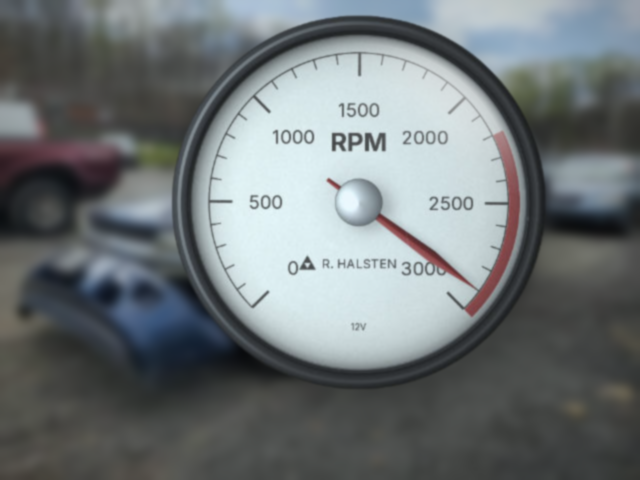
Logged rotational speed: 2900 rpm
